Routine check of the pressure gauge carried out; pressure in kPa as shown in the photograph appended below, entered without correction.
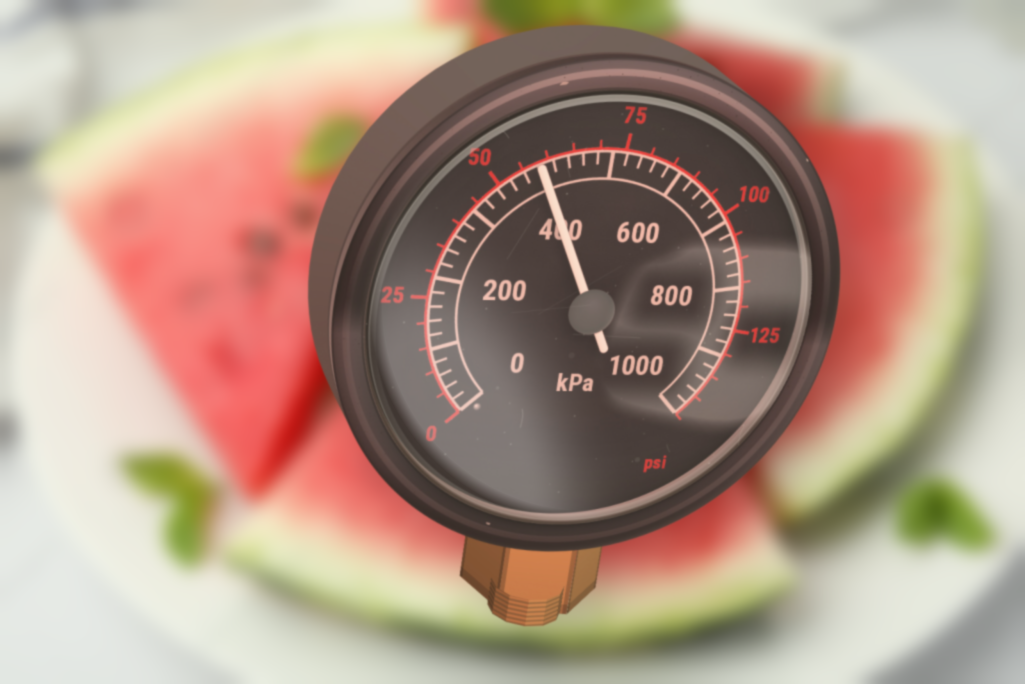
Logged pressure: 400 kPa
